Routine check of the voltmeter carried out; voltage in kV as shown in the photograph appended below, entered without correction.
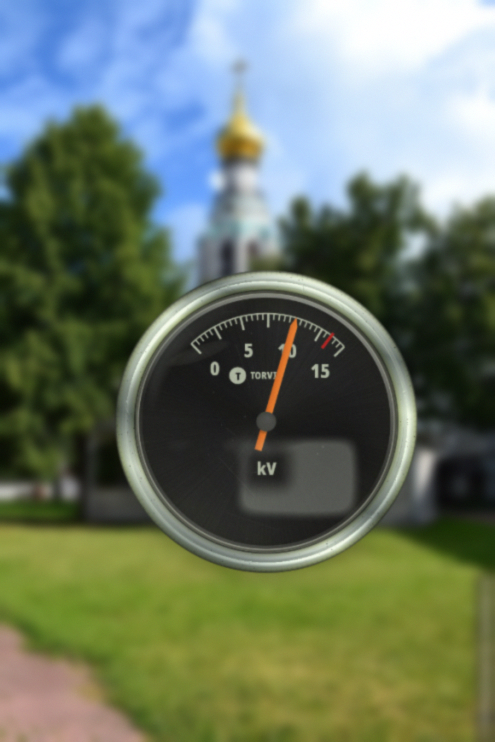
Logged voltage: 10 kV
